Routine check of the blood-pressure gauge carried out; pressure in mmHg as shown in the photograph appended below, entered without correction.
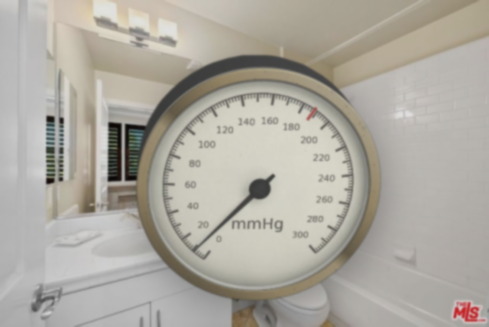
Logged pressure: 10 mmHg
